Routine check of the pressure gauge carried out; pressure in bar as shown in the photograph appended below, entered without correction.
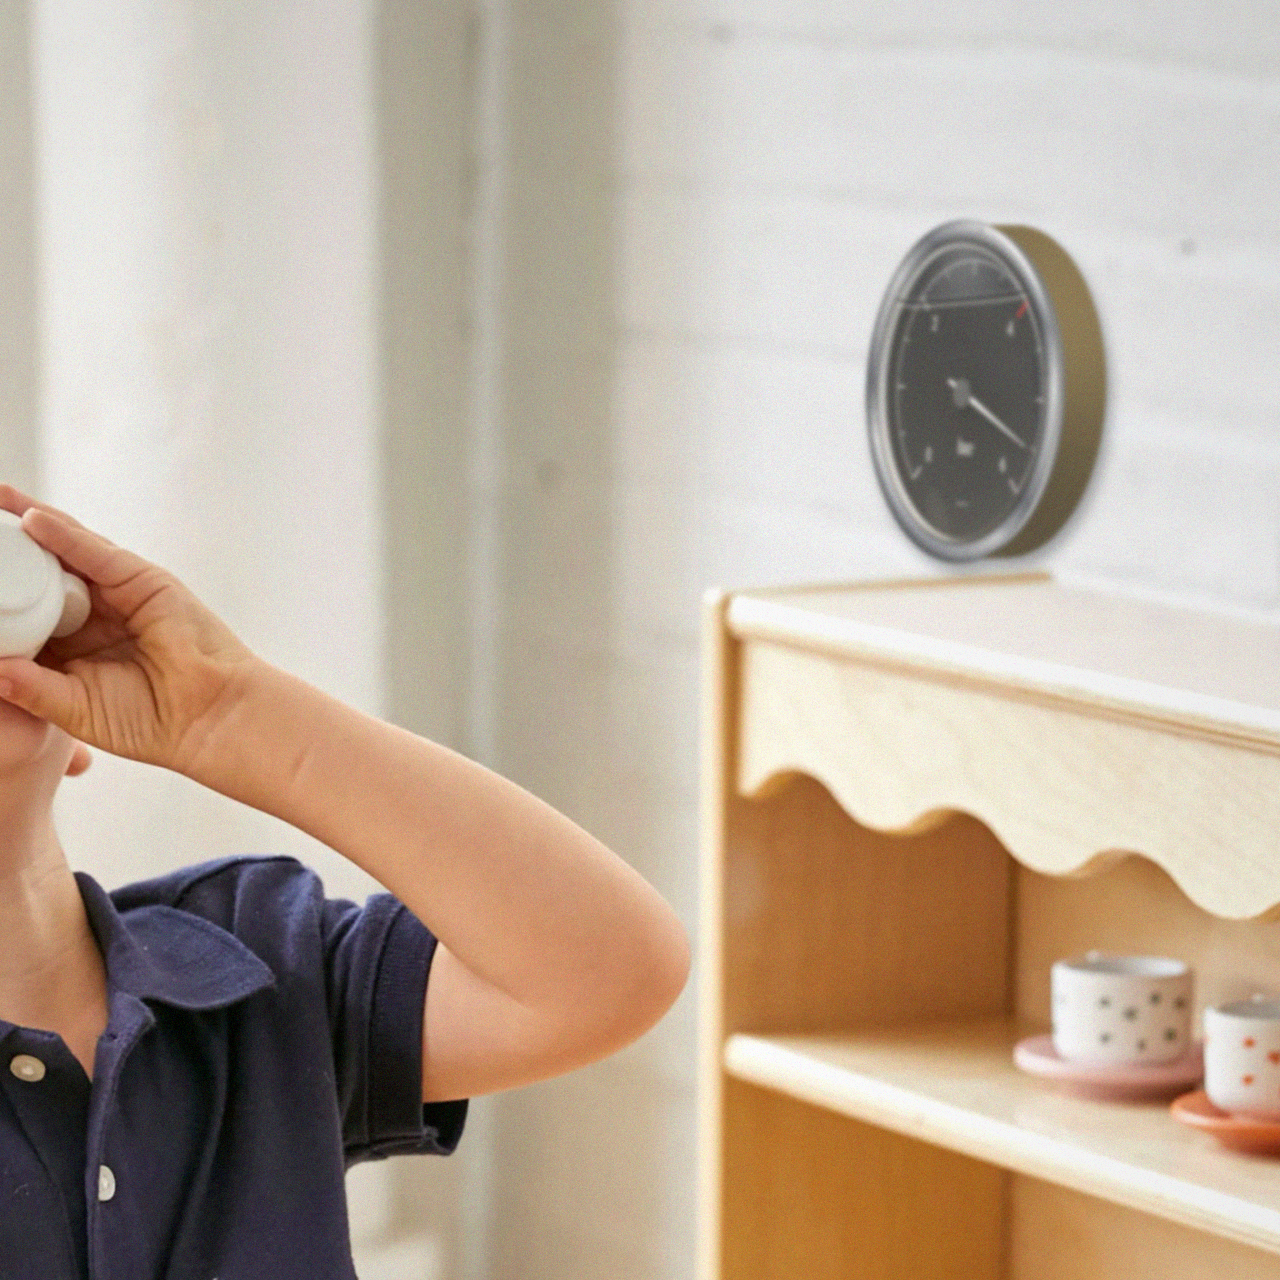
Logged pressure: 5.5 bar
